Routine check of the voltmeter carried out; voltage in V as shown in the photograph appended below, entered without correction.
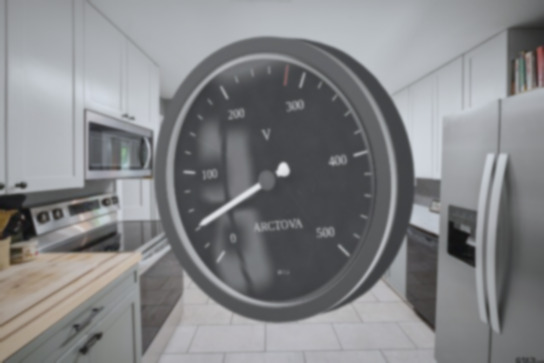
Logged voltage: 40 V
